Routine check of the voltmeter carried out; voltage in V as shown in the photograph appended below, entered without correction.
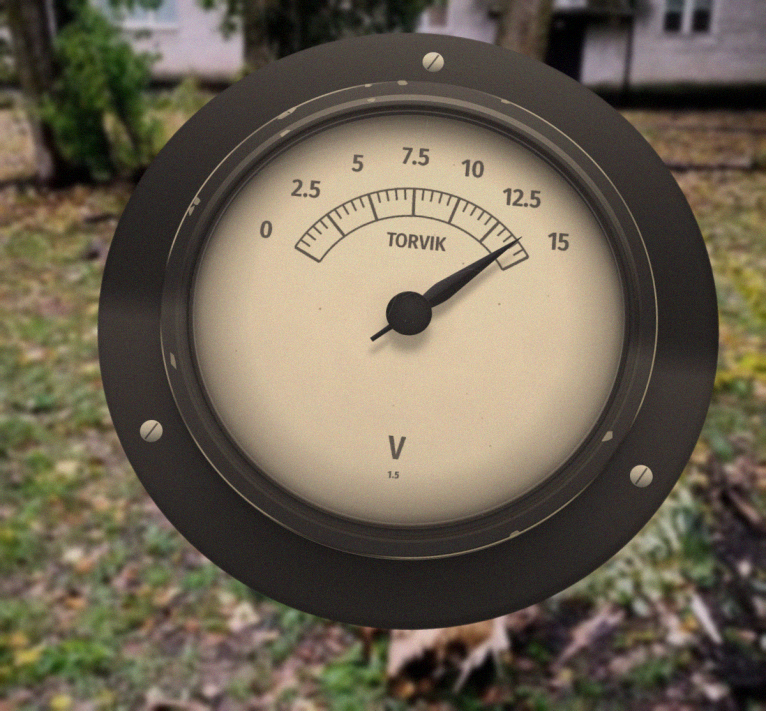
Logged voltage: 14 V
